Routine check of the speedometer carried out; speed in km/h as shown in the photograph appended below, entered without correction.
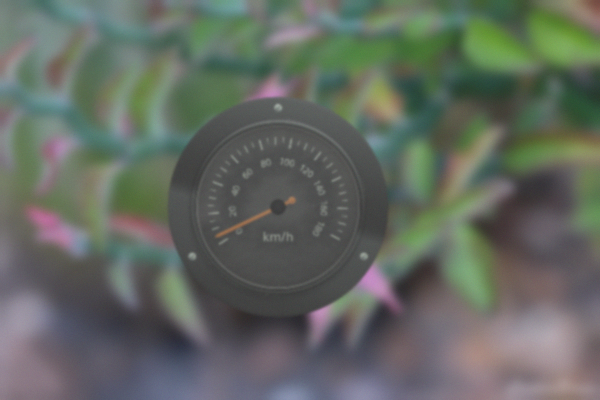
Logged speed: 5 km/h
